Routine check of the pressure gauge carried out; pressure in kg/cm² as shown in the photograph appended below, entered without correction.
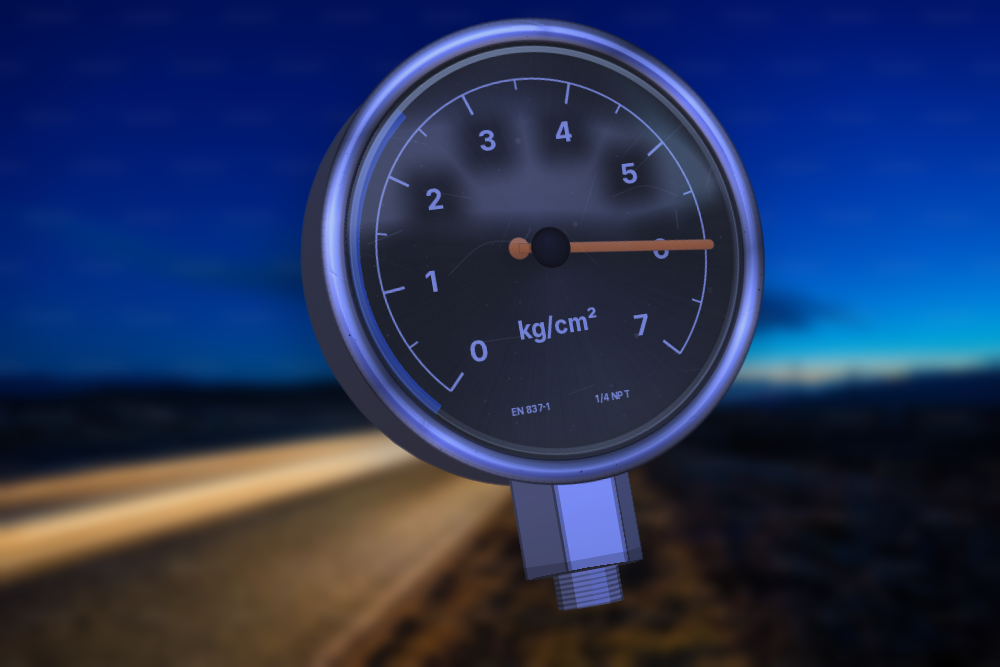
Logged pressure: 6 kg/cm²
